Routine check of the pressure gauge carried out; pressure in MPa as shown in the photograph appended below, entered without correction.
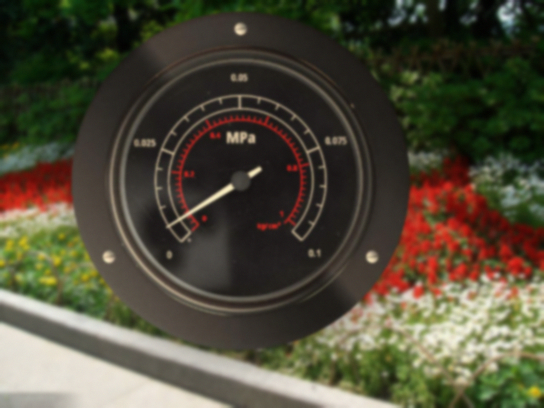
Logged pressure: 0.005 MPa
